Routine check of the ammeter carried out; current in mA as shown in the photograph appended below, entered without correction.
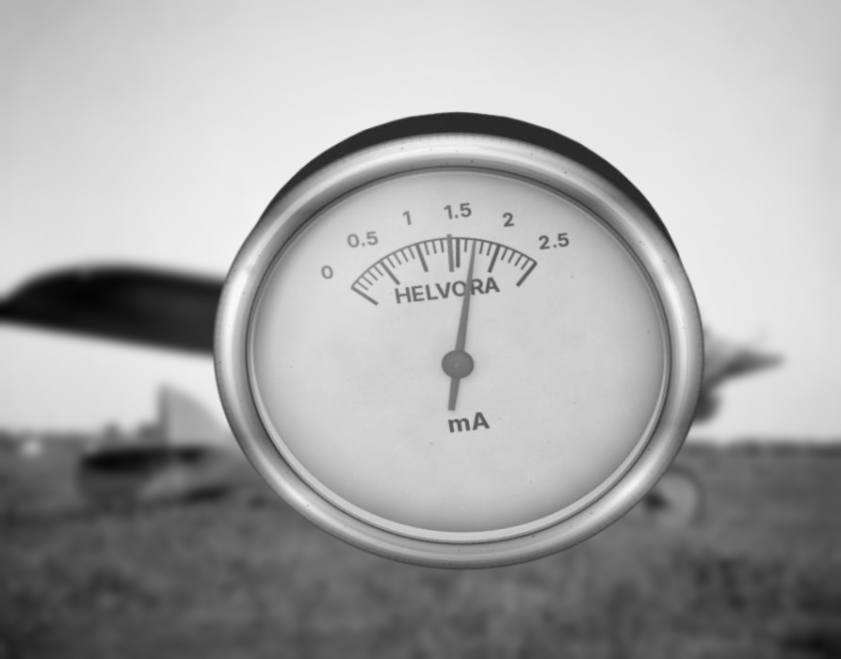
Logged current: 1.7 mA
